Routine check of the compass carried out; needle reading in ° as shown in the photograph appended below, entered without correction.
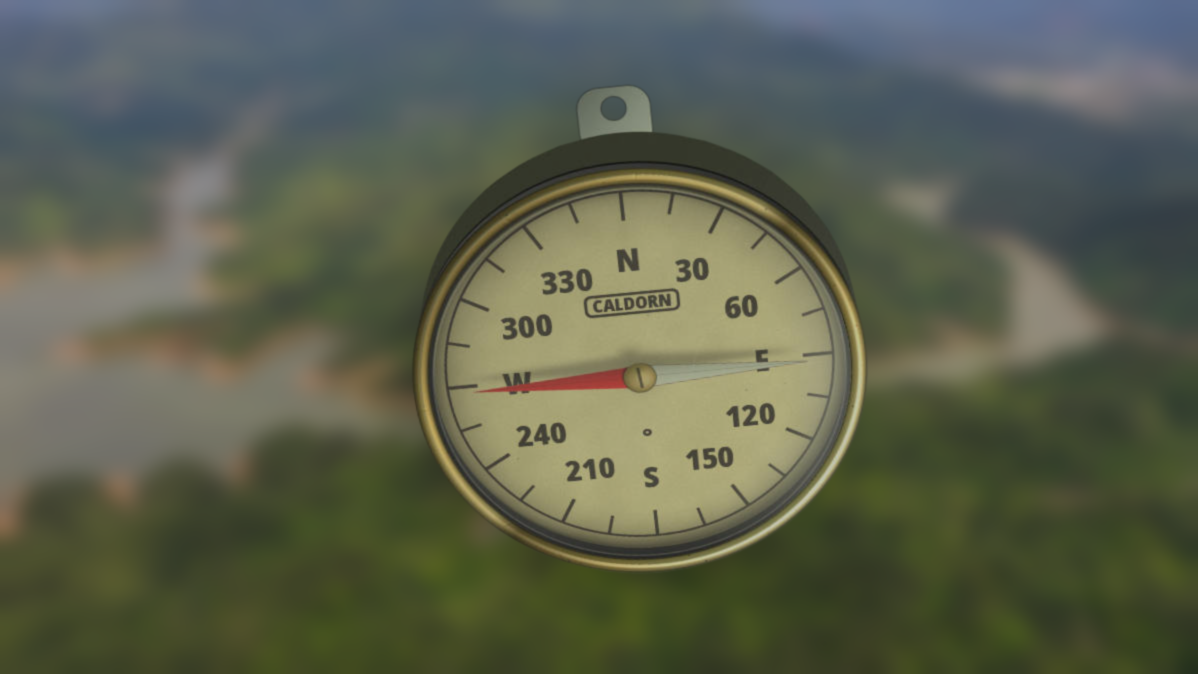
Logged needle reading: 270 °
